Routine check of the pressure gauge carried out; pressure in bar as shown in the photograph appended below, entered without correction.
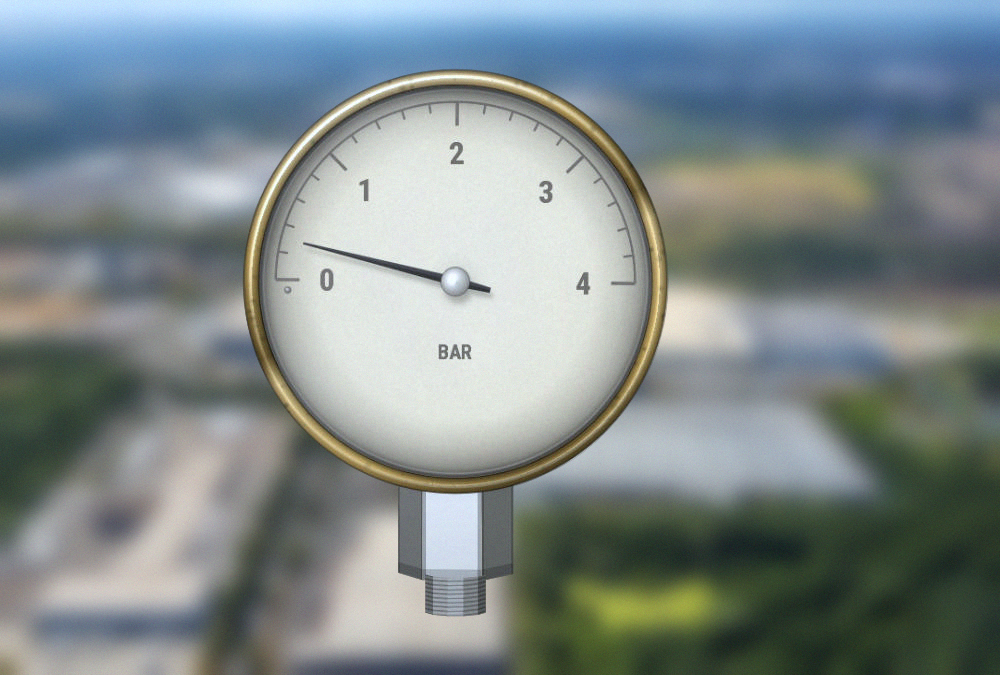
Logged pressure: 0.3 bar
